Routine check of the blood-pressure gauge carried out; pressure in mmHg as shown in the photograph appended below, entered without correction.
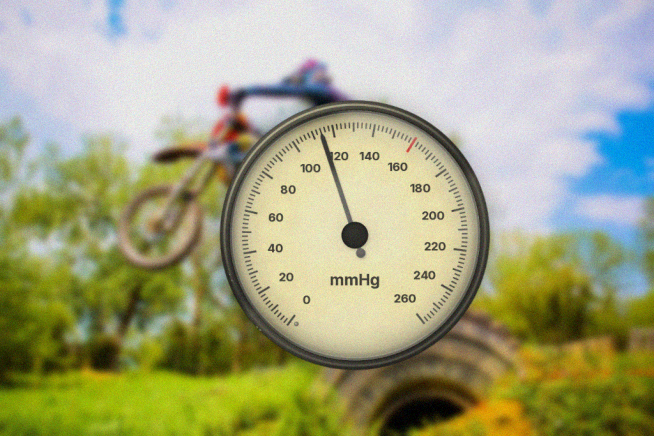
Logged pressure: 114 mmHg
